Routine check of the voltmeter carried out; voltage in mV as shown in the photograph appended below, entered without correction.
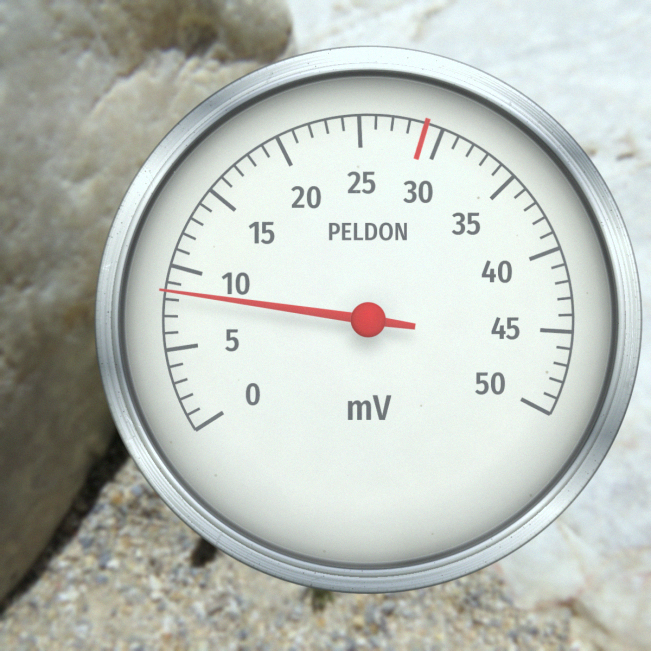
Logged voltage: 8.5 mV
